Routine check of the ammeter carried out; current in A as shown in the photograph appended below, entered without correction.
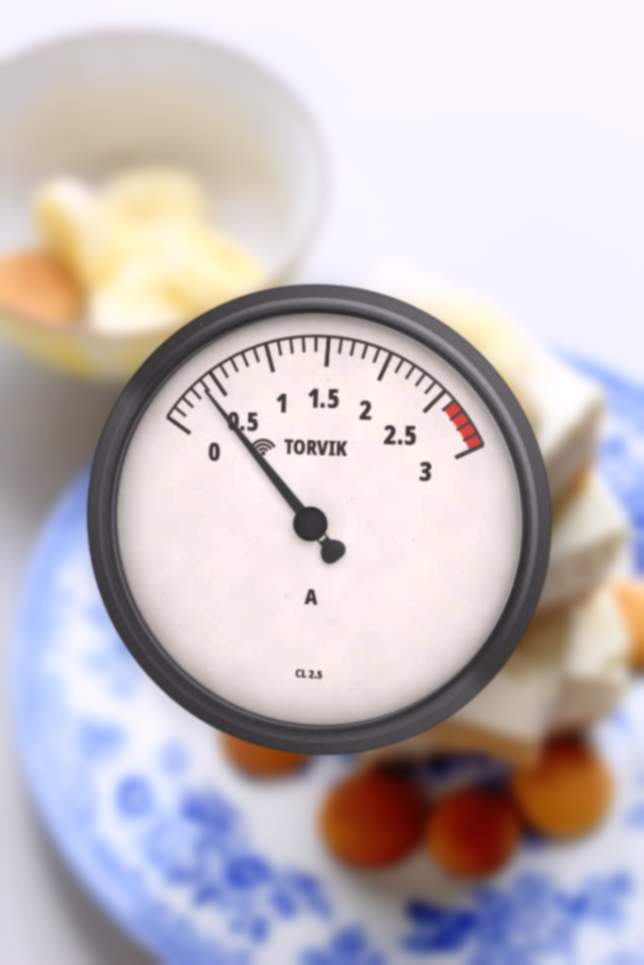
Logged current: 0.4 A
